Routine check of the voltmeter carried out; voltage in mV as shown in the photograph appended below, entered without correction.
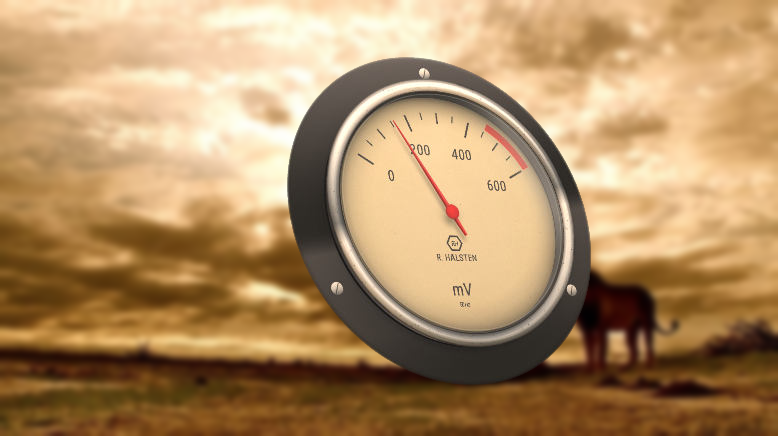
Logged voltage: 150 mV
